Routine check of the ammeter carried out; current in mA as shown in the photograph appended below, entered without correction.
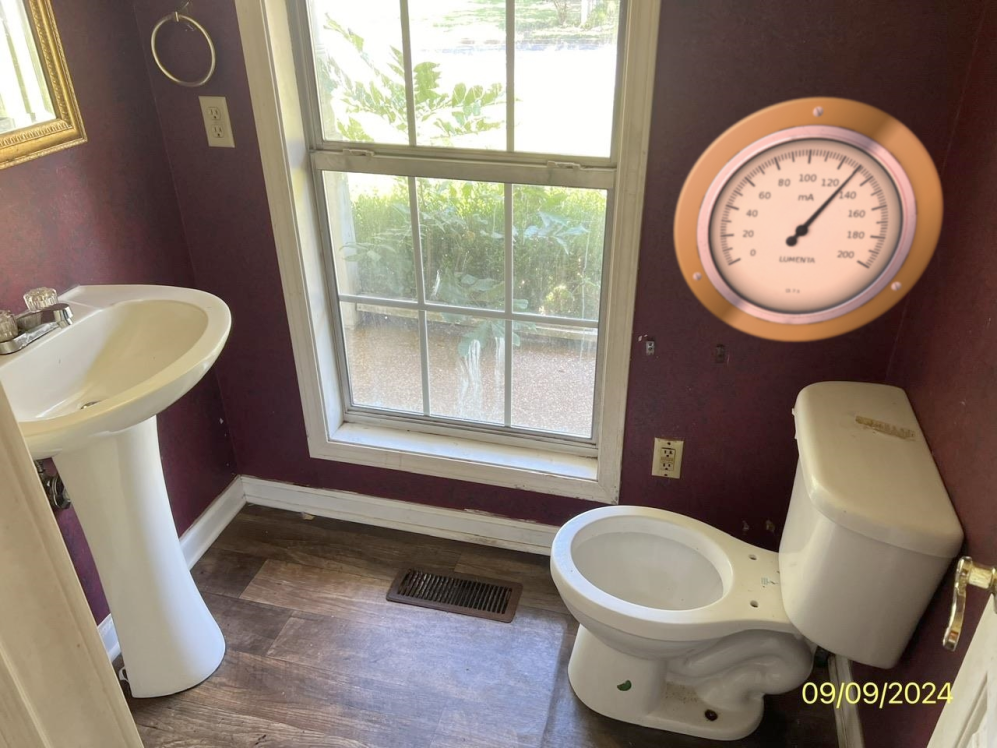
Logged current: 130 mA
